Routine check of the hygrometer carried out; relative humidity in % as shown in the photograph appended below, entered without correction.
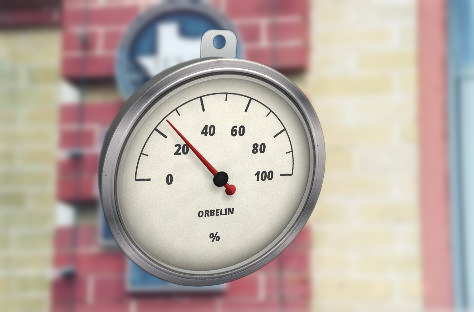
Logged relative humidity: 25 %
